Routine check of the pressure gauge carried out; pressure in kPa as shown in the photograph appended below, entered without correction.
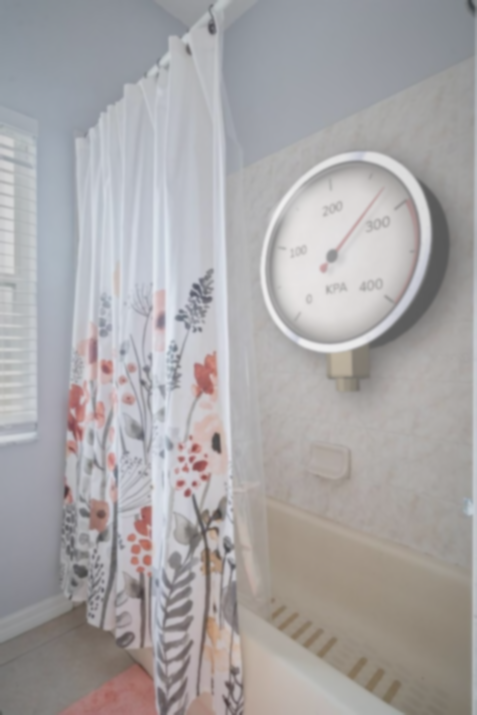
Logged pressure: 275 kPa
